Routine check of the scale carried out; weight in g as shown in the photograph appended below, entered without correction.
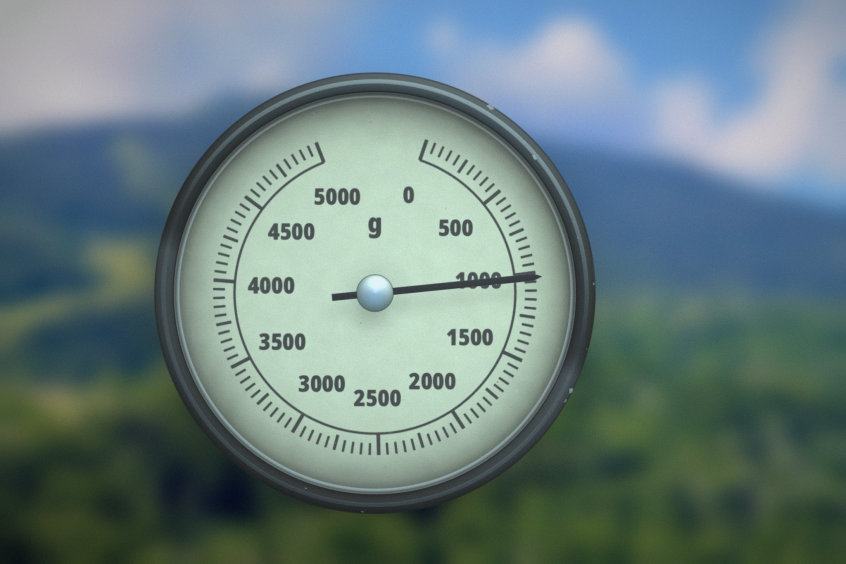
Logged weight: 1025 g
